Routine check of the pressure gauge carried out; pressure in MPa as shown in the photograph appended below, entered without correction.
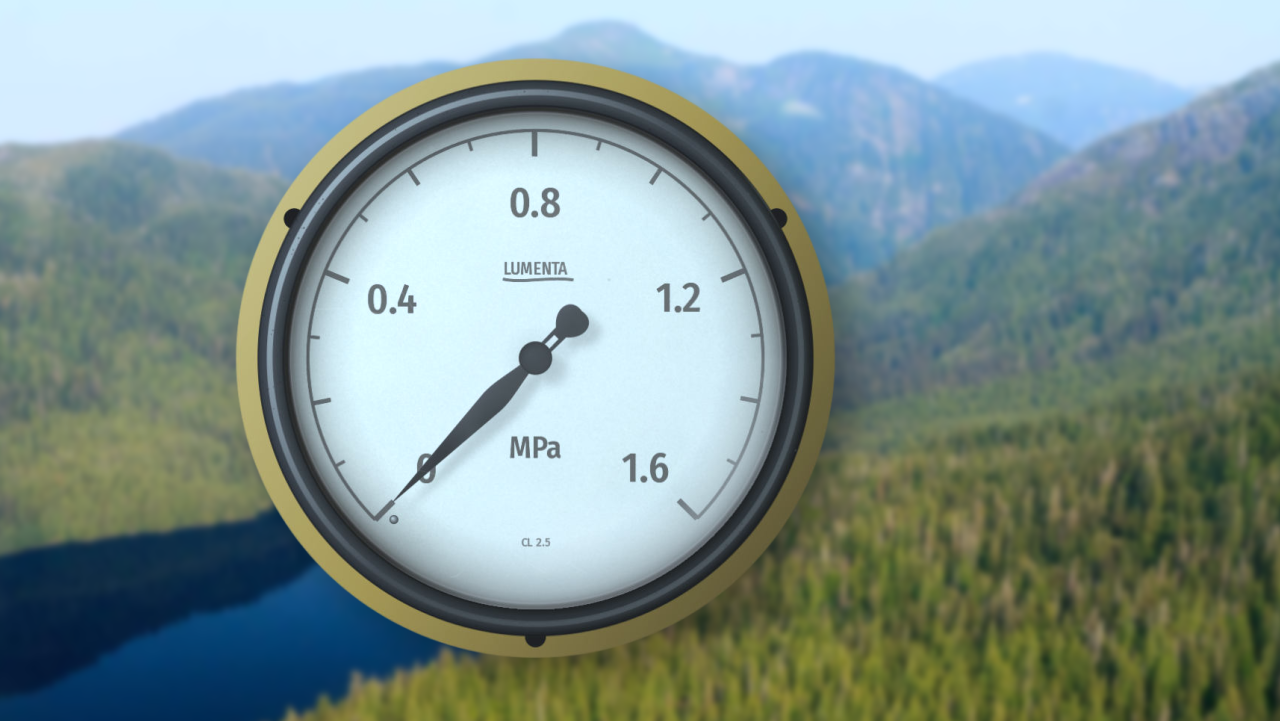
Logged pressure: 0 MPa
